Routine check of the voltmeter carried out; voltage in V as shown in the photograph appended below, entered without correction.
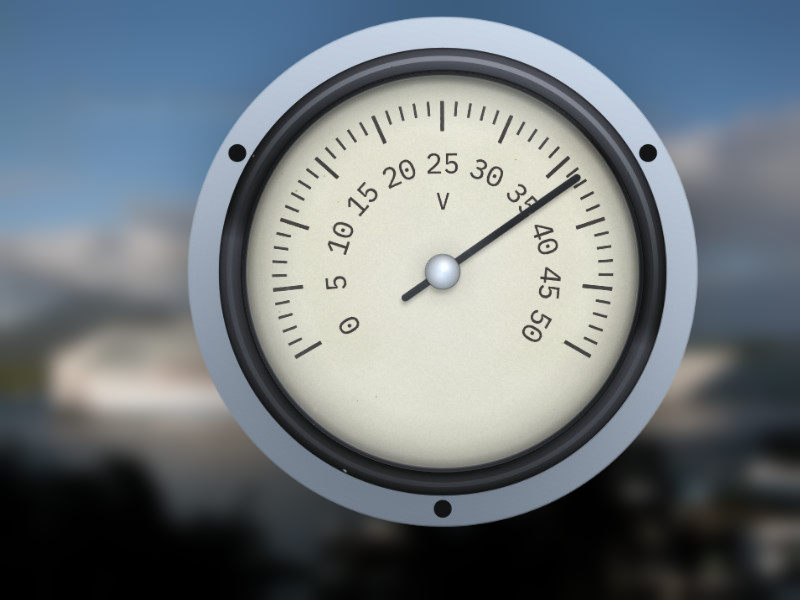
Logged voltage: 36.5 V
